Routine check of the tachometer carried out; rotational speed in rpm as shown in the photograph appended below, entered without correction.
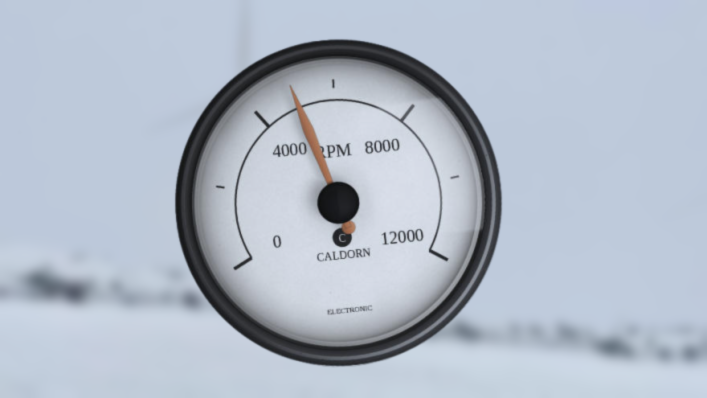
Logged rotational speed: 5000 rpm
